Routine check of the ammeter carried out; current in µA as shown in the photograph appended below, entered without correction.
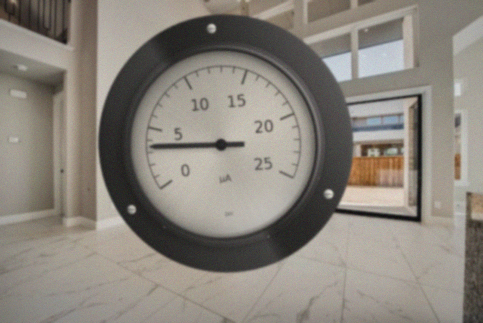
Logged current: 3.5 µA
